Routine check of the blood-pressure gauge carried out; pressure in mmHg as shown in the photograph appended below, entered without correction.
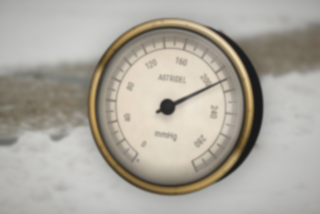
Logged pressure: 210 mmHg
